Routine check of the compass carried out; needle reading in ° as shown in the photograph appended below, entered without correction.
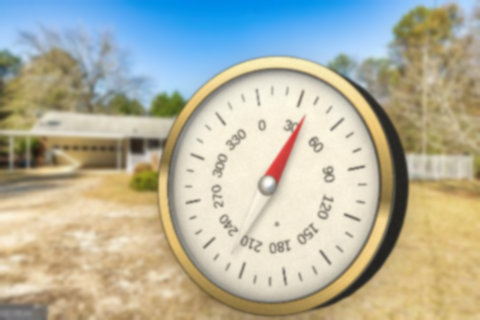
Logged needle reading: 40 °
